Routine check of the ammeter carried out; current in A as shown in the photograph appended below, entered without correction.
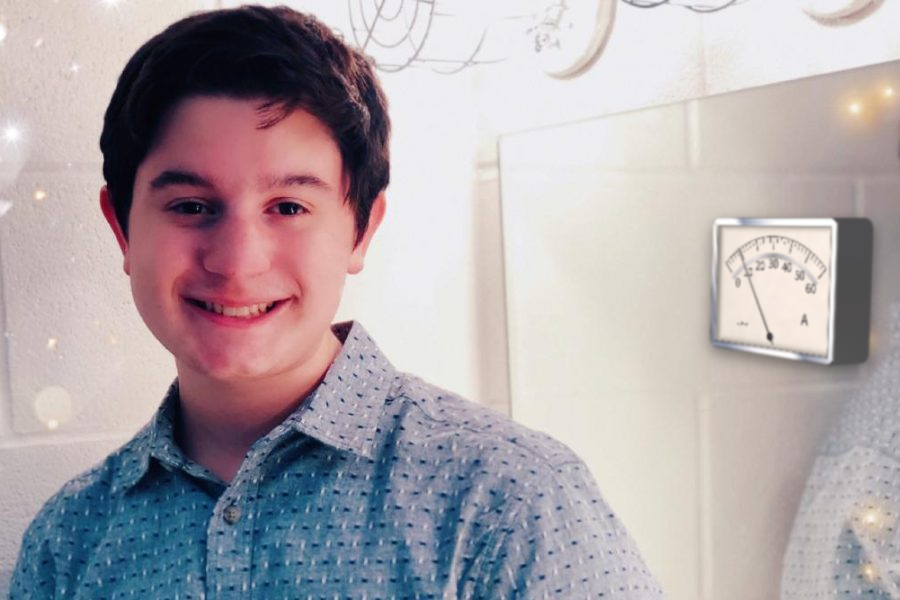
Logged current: 10 A
